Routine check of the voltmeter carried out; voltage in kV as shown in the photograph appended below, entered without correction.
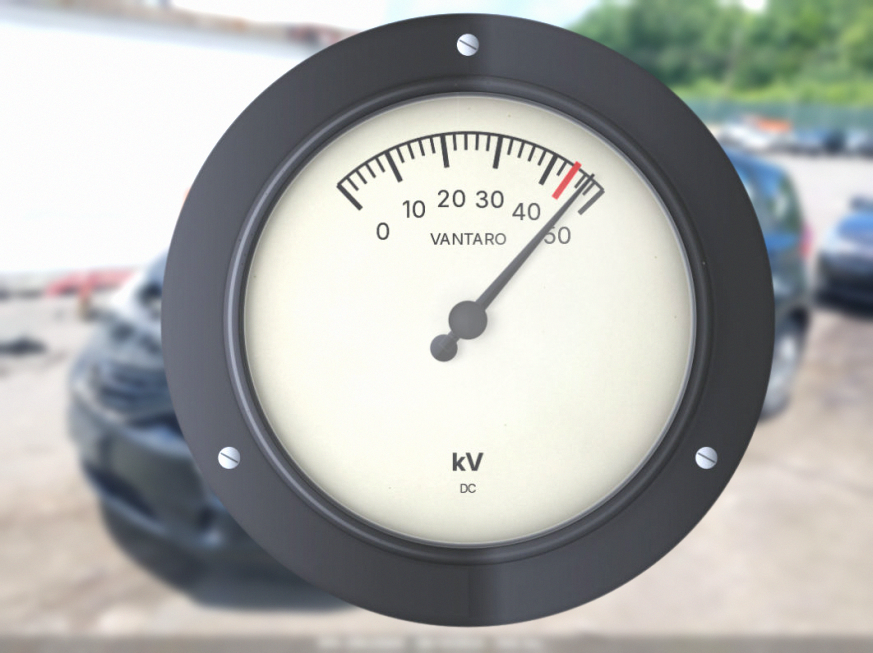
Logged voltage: 47 kV
